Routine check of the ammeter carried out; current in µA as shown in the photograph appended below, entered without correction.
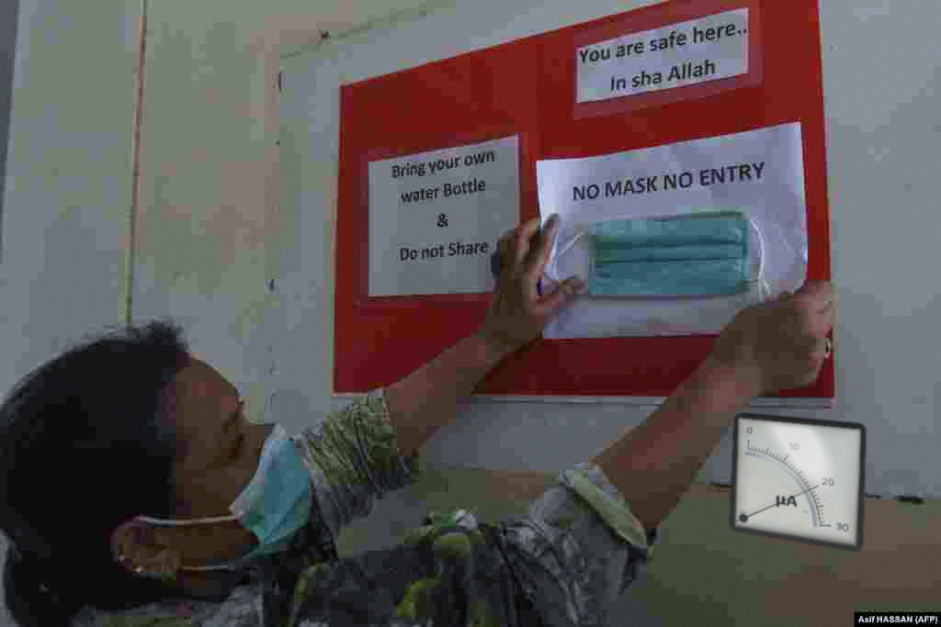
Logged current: 20 µA
